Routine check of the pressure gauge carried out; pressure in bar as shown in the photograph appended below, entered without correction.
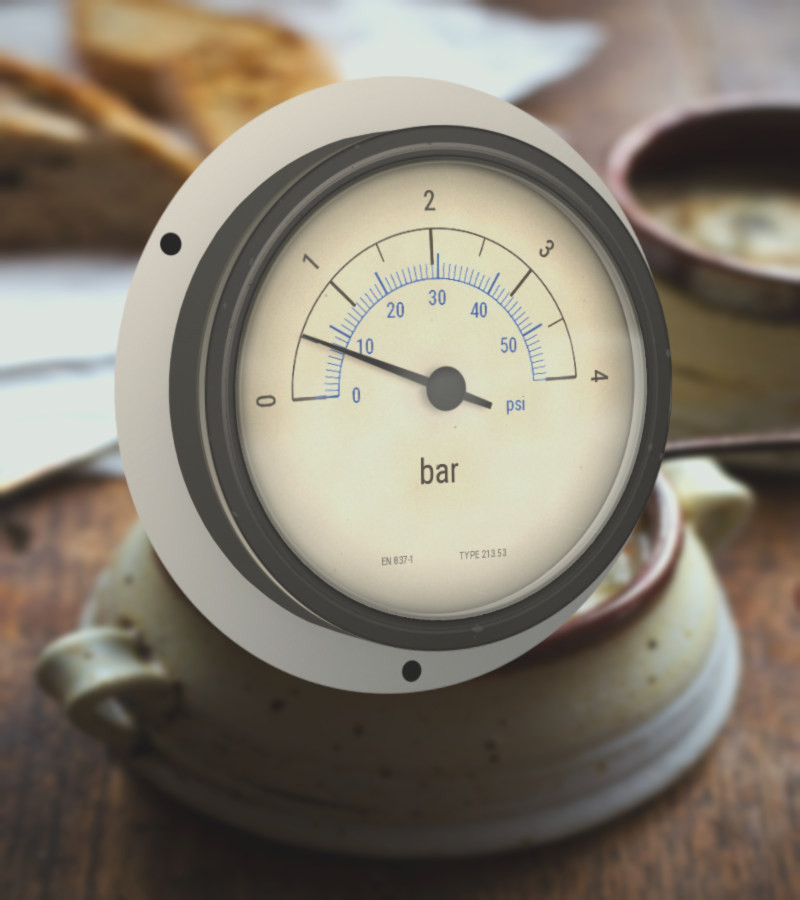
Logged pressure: 0.5 bar
